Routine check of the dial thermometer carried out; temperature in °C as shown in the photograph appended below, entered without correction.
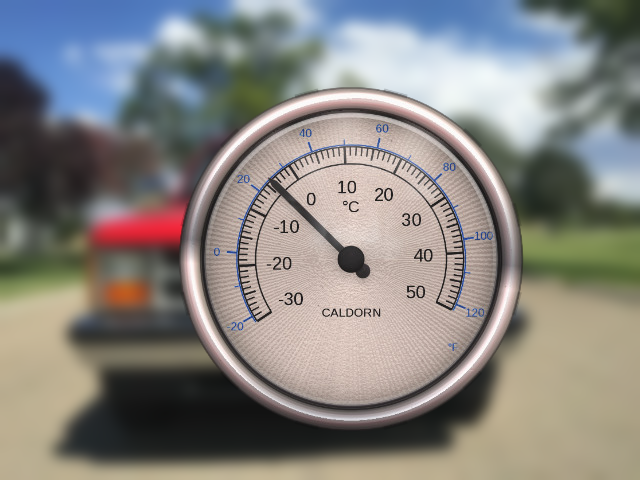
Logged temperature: -4 °C
